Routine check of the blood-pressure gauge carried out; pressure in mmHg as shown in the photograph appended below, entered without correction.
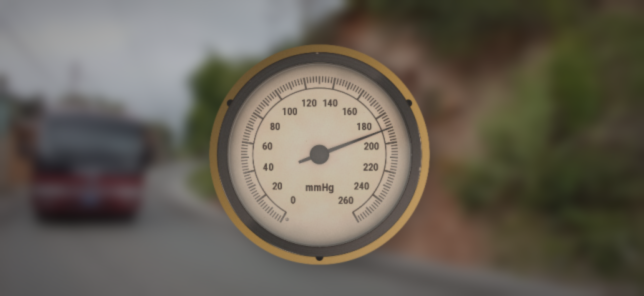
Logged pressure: 190 mmHg
